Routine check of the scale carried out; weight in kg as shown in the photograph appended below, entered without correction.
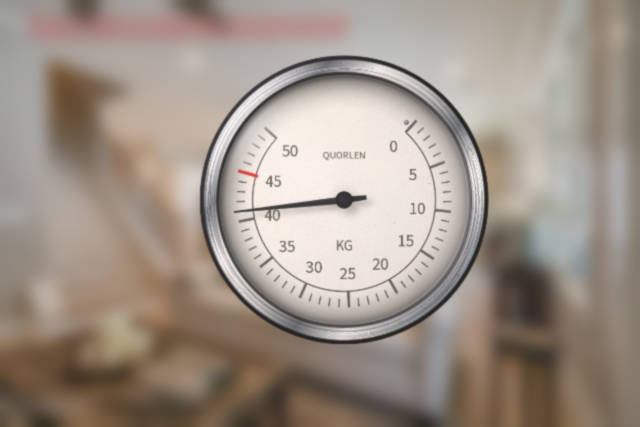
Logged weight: 41 kg
